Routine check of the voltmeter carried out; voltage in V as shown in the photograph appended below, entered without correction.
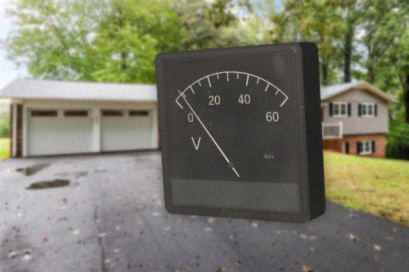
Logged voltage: 5 V
